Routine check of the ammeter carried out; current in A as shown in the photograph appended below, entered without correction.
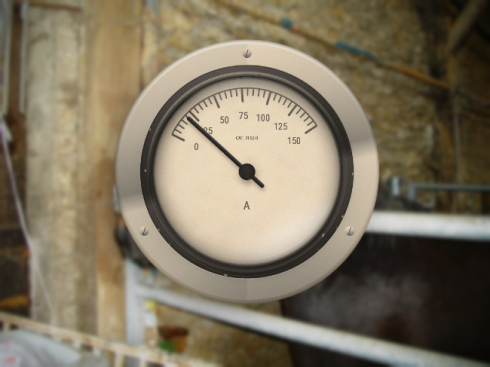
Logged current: 20 A
